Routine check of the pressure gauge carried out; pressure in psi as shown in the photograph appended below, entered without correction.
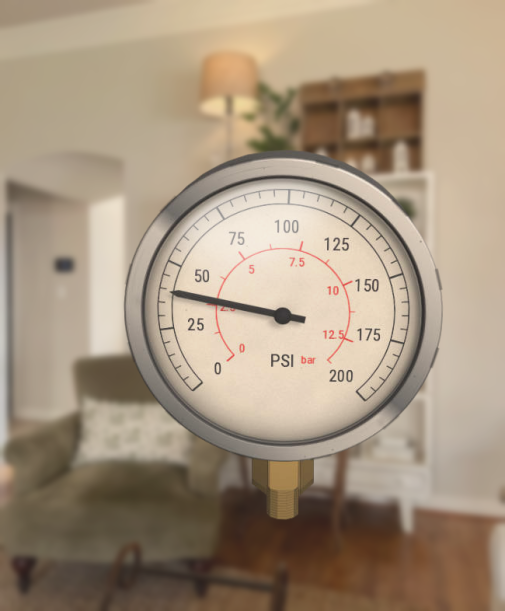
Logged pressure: 40 psi
